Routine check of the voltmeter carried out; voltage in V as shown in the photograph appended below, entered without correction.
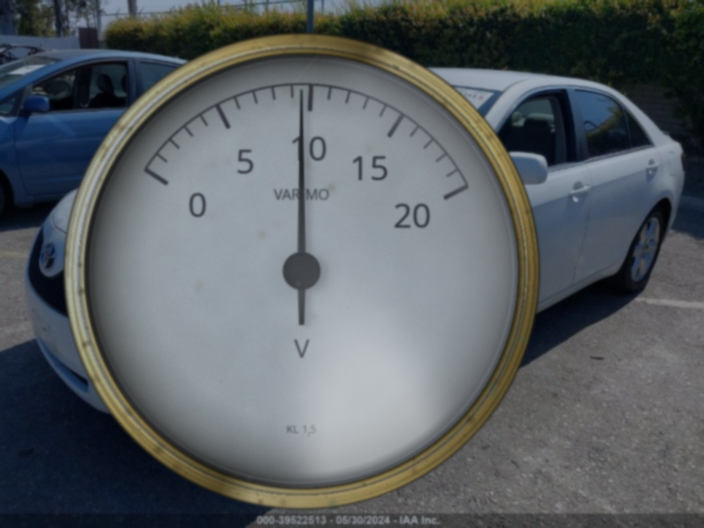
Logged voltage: 9.5 V
